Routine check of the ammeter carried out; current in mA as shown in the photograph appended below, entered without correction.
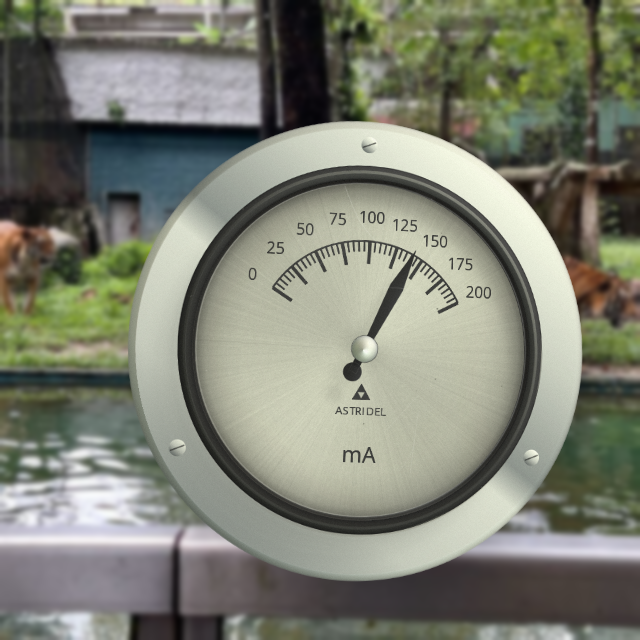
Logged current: 140 mA
